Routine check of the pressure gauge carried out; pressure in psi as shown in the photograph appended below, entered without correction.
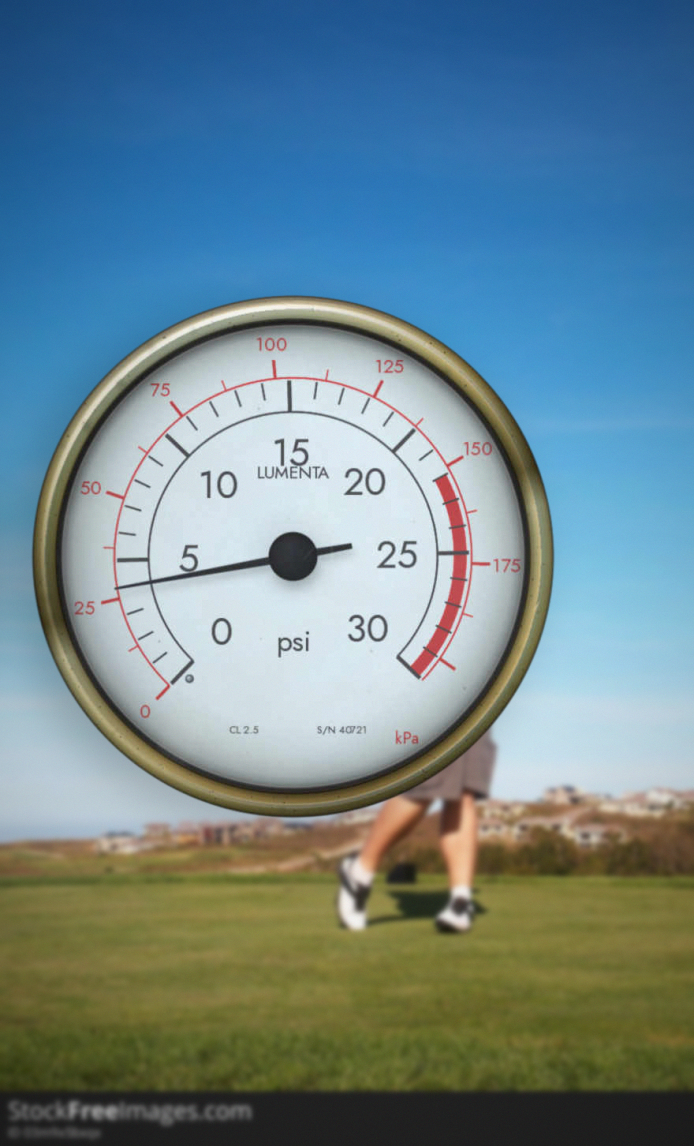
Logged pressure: 4 psi
